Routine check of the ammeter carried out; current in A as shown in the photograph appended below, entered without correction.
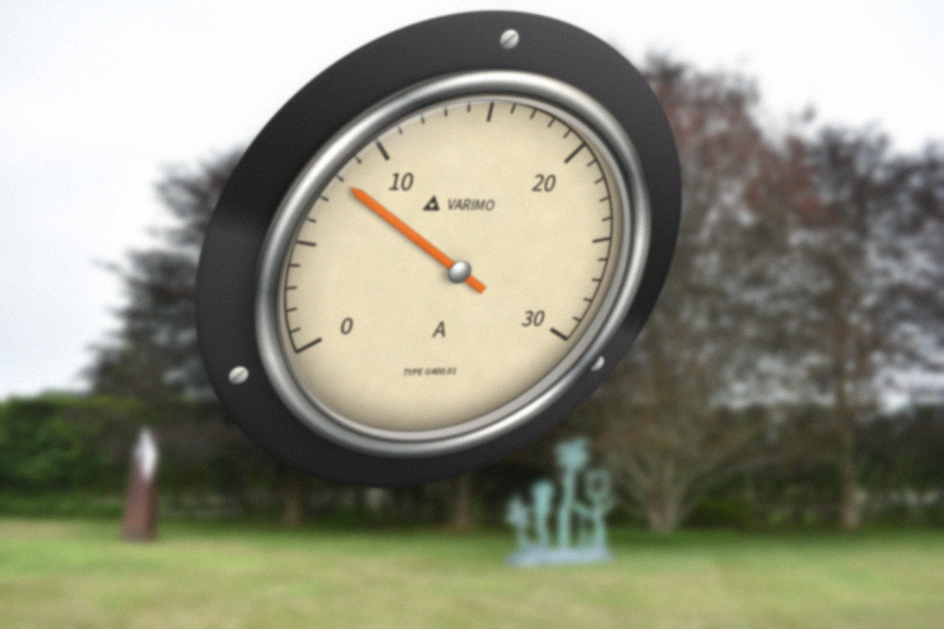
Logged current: 8 A
